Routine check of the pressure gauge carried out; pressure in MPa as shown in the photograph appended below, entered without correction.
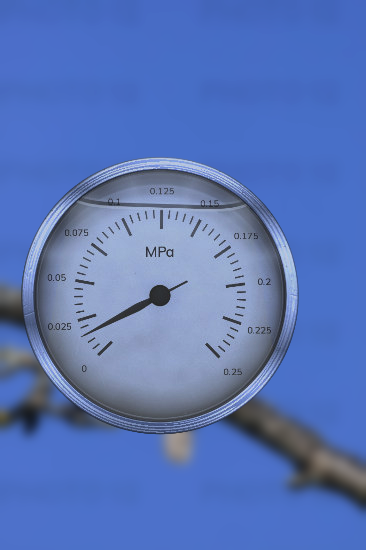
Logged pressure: 0.015 MPa
